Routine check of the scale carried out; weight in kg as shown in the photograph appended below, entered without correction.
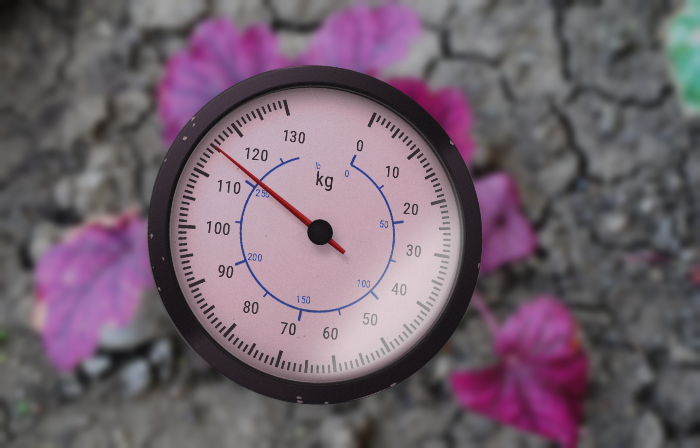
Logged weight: 115 kg
